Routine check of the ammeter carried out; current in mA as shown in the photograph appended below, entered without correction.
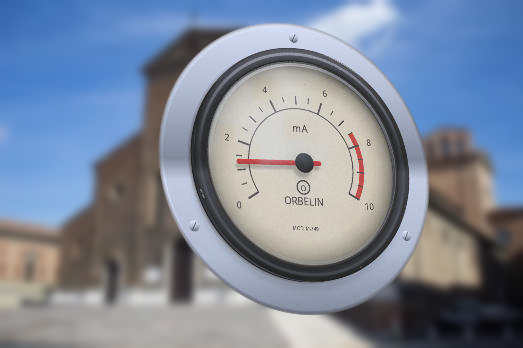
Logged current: 1.25 mA
